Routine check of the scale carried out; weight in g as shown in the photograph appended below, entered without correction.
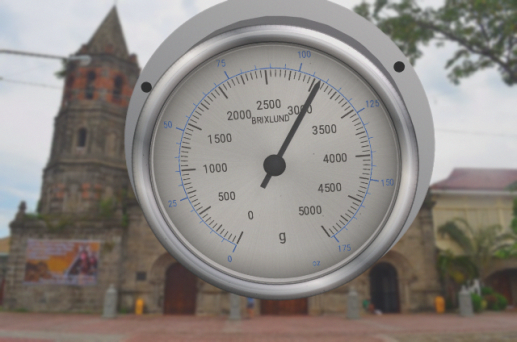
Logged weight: 3050 g
